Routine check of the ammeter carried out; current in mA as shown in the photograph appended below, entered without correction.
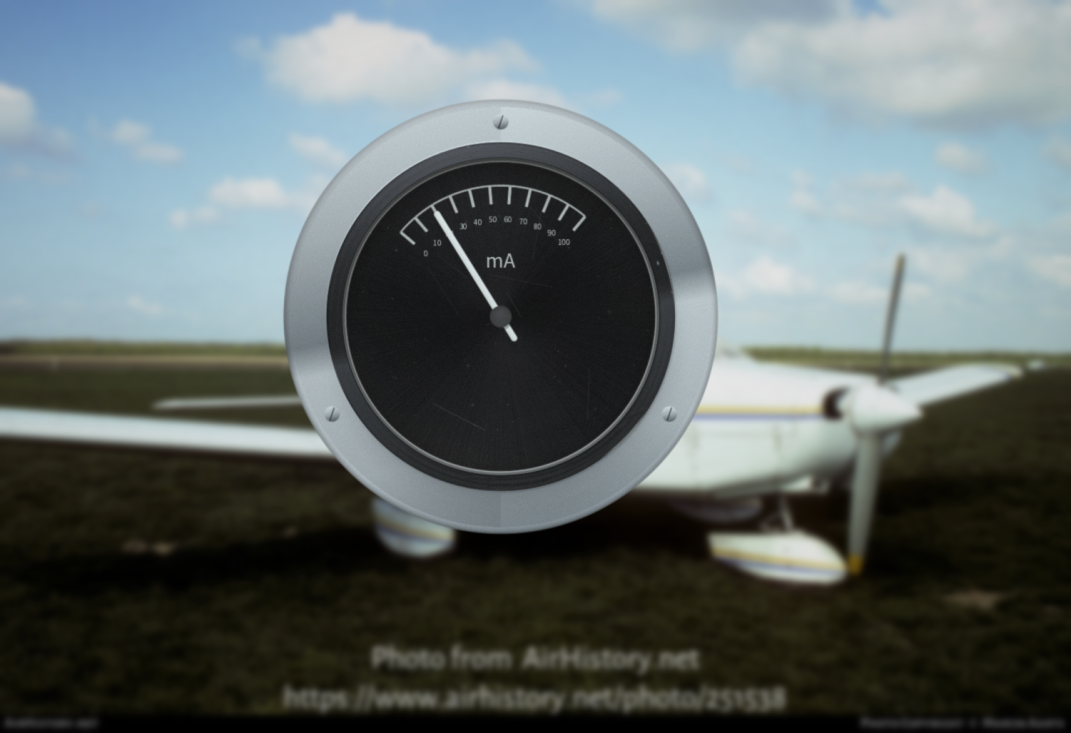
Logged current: 20 mA
